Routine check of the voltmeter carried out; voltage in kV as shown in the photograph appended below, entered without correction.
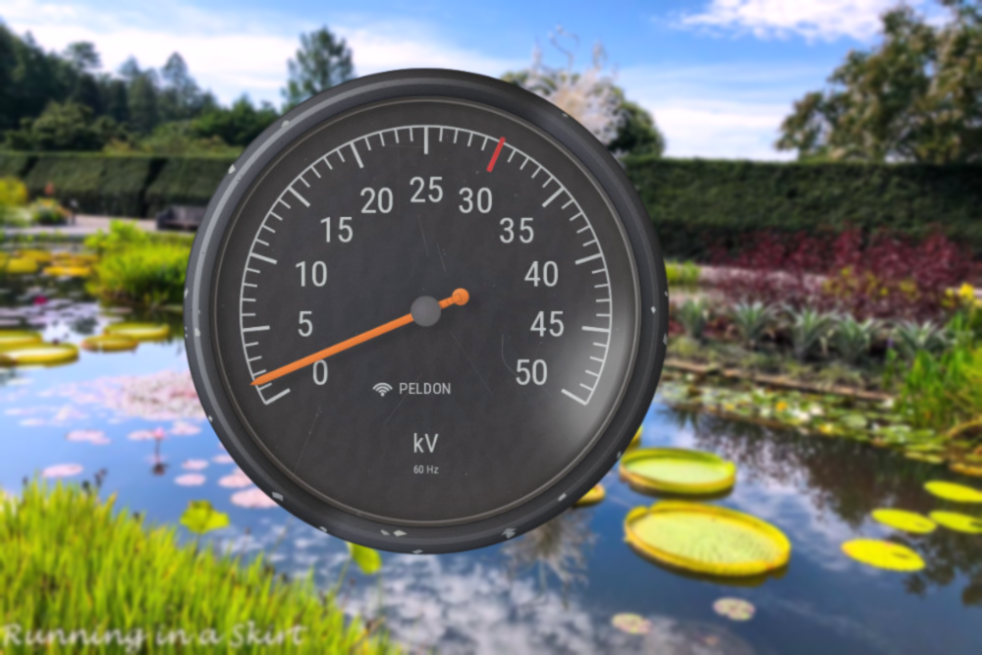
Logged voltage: 1.5 kV
